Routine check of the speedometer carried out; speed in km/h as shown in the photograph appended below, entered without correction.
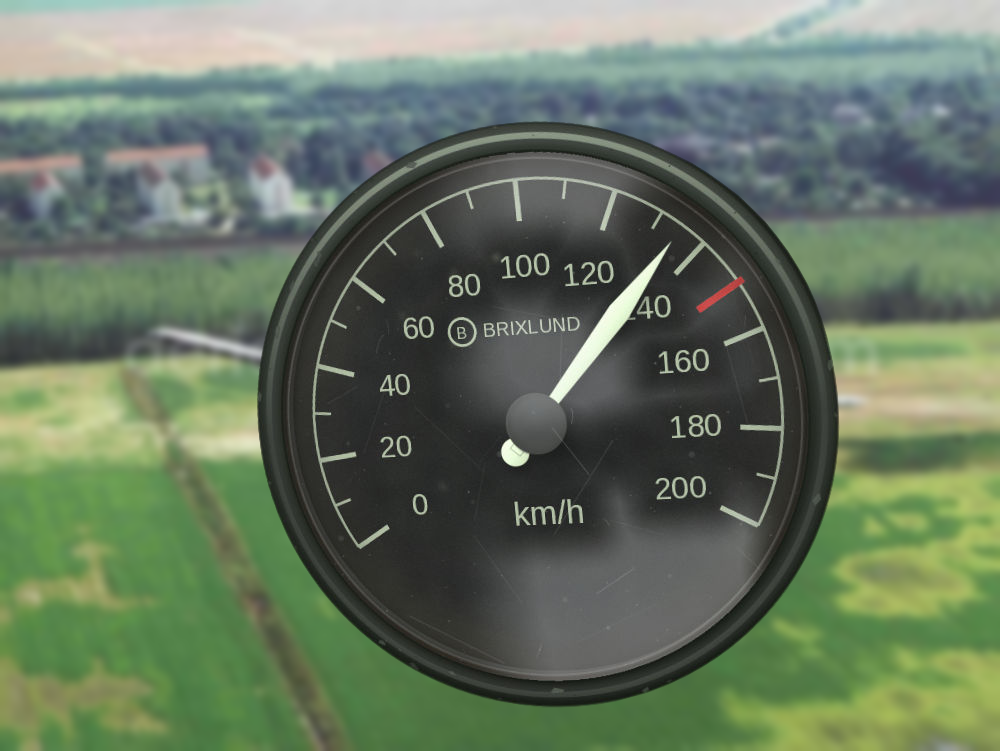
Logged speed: 135 km/h
